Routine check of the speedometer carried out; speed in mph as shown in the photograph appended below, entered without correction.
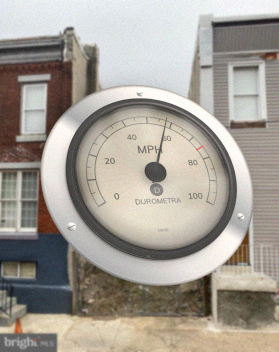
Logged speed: 57.5 mph
